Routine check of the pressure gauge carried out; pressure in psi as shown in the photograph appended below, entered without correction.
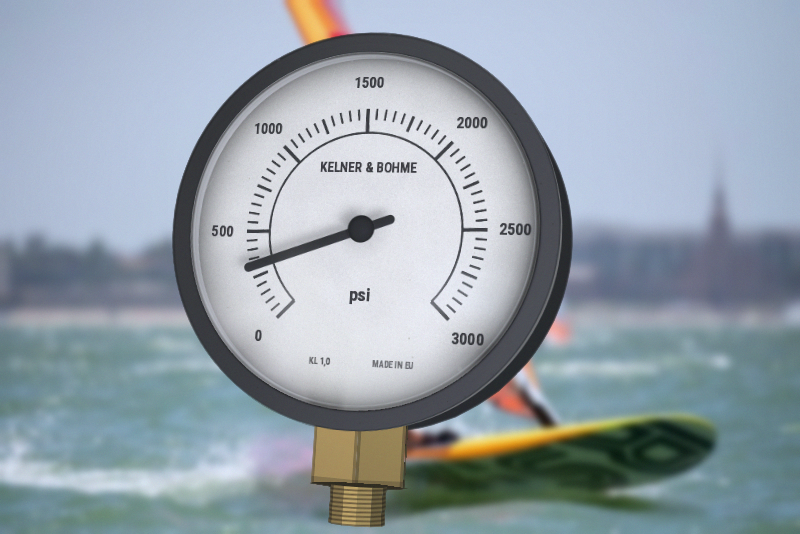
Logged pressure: 300 psi
